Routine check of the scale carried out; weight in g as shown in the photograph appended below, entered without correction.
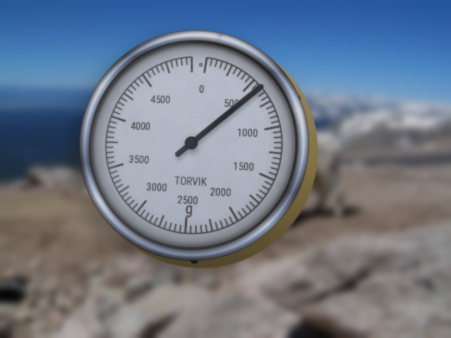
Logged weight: 600 g
